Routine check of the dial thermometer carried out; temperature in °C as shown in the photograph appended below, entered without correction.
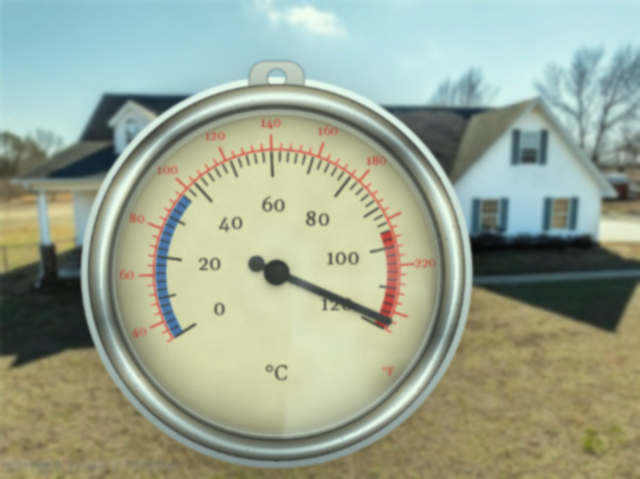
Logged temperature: 118 °C
